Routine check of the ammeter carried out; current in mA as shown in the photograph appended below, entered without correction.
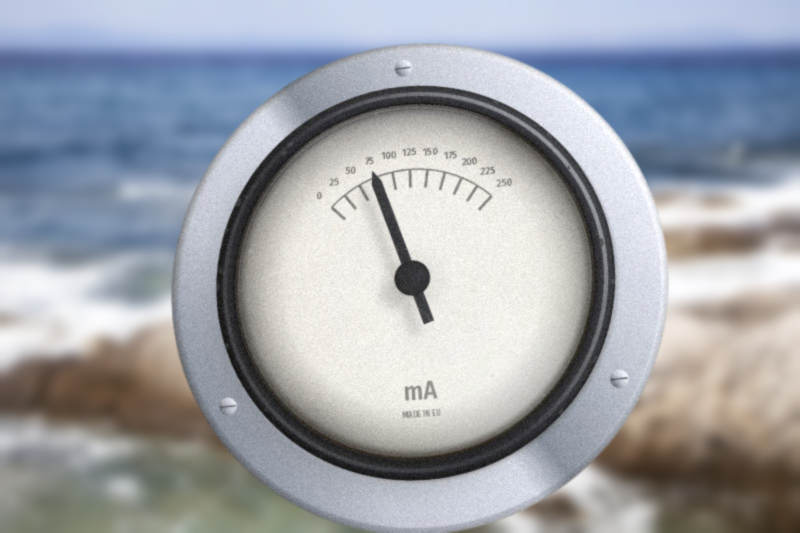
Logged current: 75 mA
